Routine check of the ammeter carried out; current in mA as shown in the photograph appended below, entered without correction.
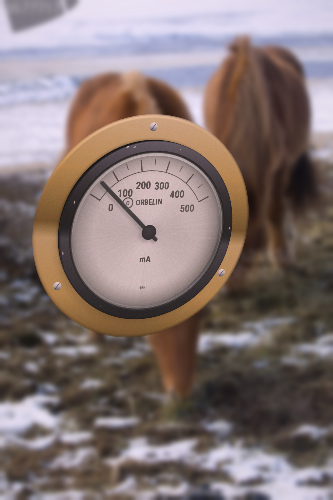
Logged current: 50 mA
